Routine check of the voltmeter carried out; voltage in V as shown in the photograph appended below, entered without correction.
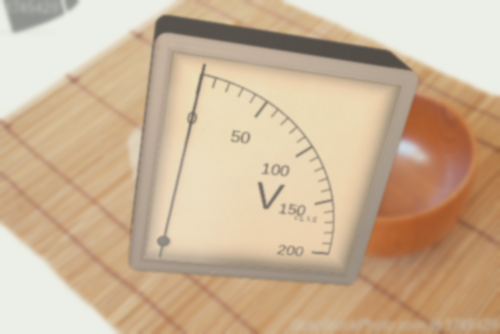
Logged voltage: 0 V
